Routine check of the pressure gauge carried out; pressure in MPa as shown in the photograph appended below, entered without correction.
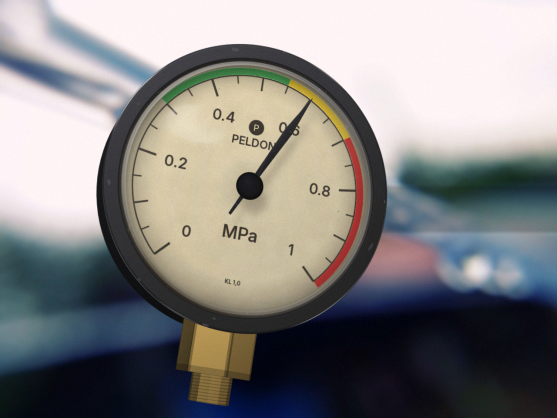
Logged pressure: 0.6 MPa
